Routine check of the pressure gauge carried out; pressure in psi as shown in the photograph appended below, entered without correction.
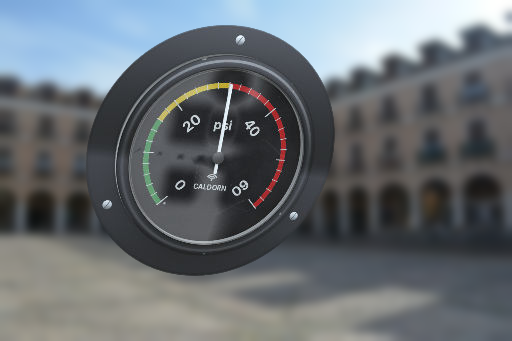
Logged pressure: 30 psi
